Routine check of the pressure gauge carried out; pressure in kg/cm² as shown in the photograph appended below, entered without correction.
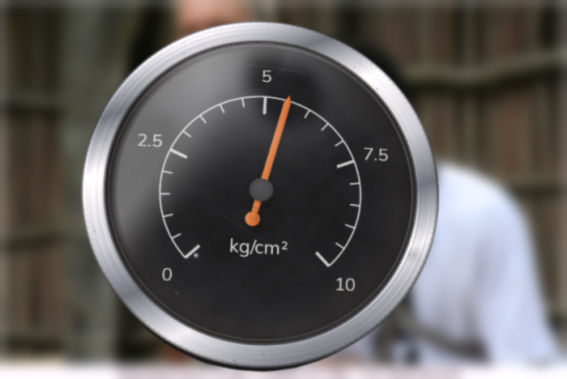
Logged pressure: 5.5 kg/cm²
